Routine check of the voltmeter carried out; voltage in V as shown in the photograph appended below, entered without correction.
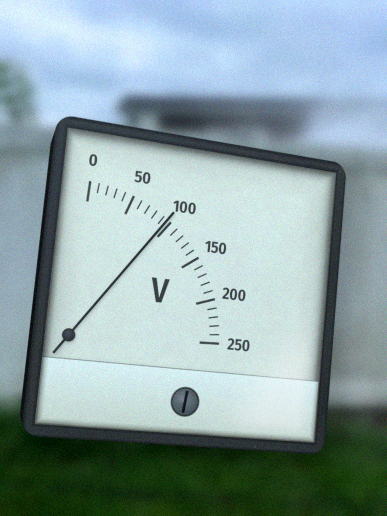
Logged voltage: 95 V
